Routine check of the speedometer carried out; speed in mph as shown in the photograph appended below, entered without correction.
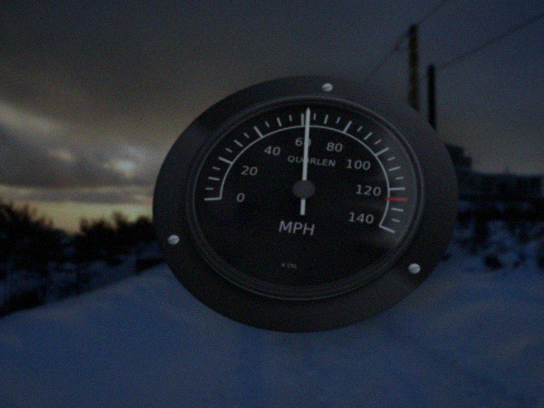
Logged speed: 62.5 mph
